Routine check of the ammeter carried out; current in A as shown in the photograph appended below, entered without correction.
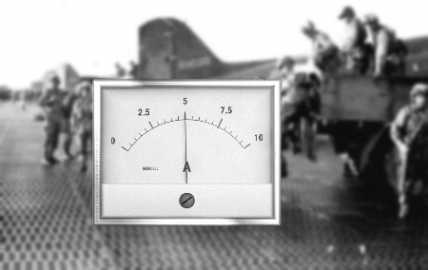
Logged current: 5 A
